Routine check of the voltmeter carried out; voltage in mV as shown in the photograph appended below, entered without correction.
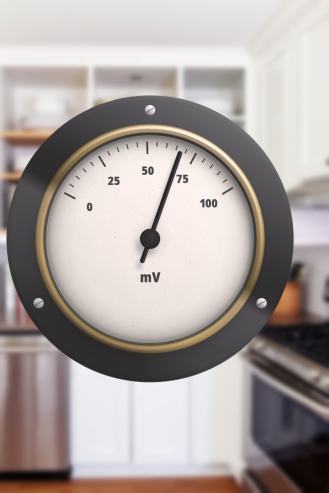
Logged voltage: 67.5 mV
